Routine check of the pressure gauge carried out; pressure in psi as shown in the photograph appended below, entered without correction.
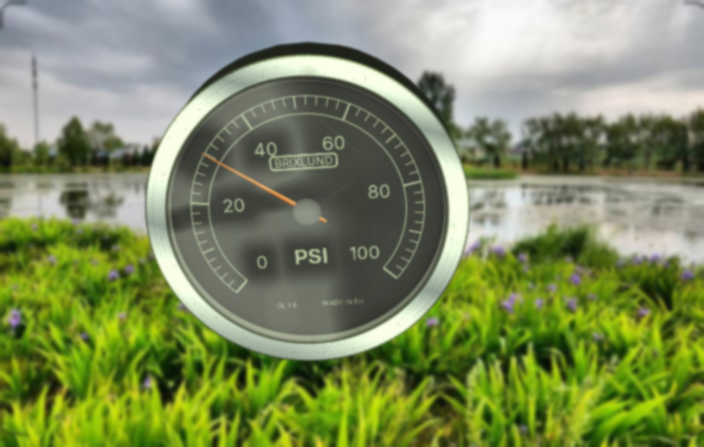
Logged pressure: 30 psi
